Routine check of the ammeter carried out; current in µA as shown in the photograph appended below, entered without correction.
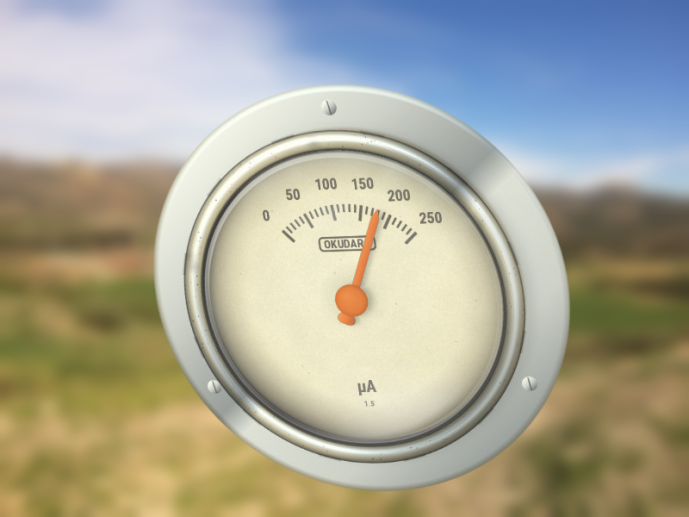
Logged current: 180 µA
